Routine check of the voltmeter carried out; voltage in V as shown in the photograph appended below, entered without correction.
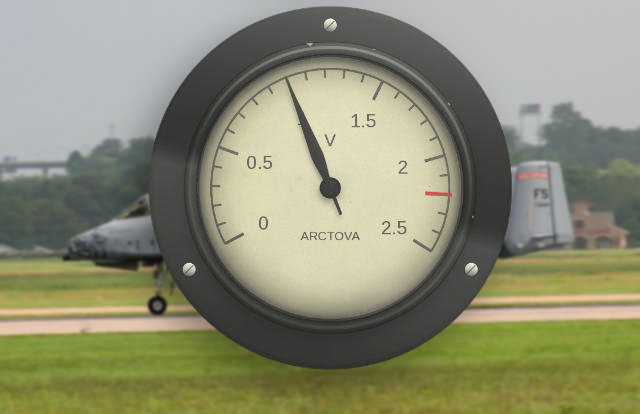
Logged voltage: 1 V
